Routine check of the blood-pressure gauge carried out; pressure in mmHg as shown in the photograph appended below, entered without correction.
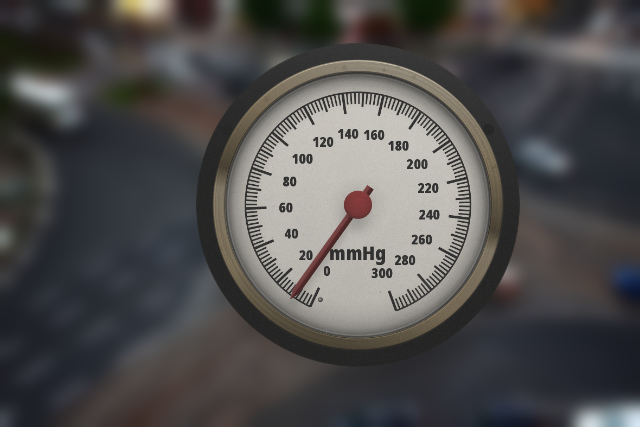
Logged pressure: 10 mmHg
